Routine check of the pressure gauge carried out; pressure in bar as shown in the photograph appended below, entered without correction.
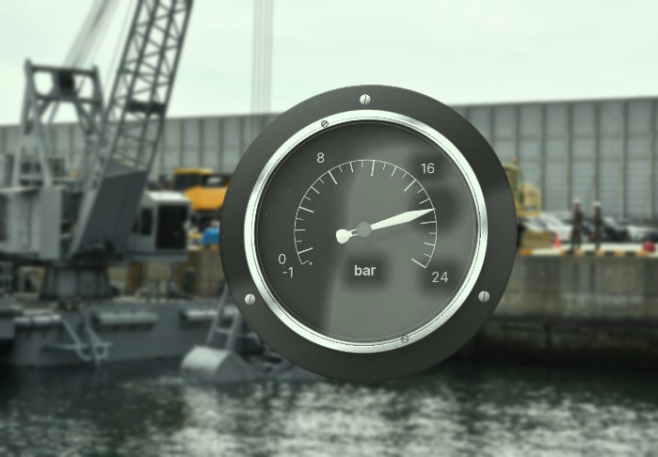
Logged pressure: 19 bar
